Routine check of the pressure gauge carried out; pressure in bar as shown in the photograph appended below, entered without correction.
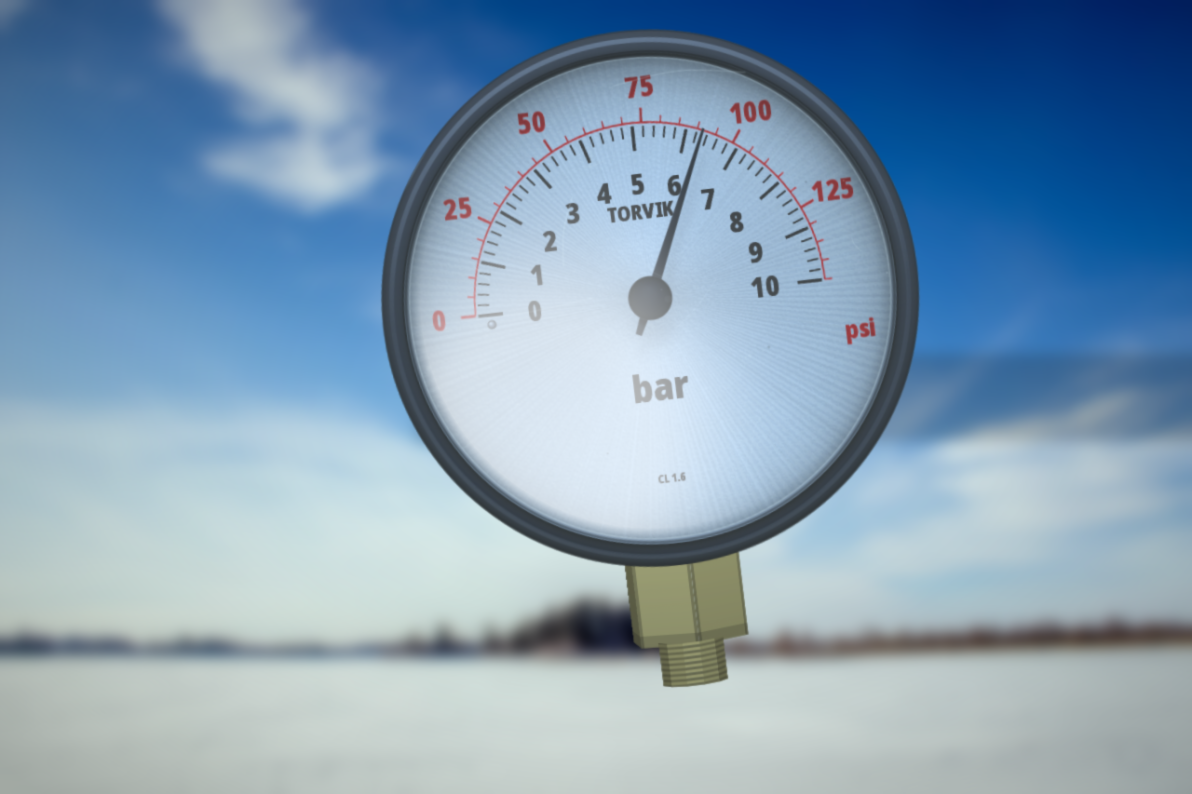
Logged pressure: 6.3 bar
